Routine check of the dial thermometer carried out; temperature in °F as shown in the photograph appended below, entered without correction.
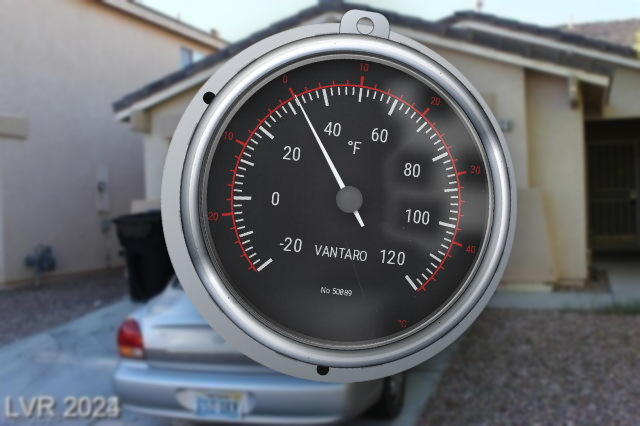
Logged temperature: 32 °F
